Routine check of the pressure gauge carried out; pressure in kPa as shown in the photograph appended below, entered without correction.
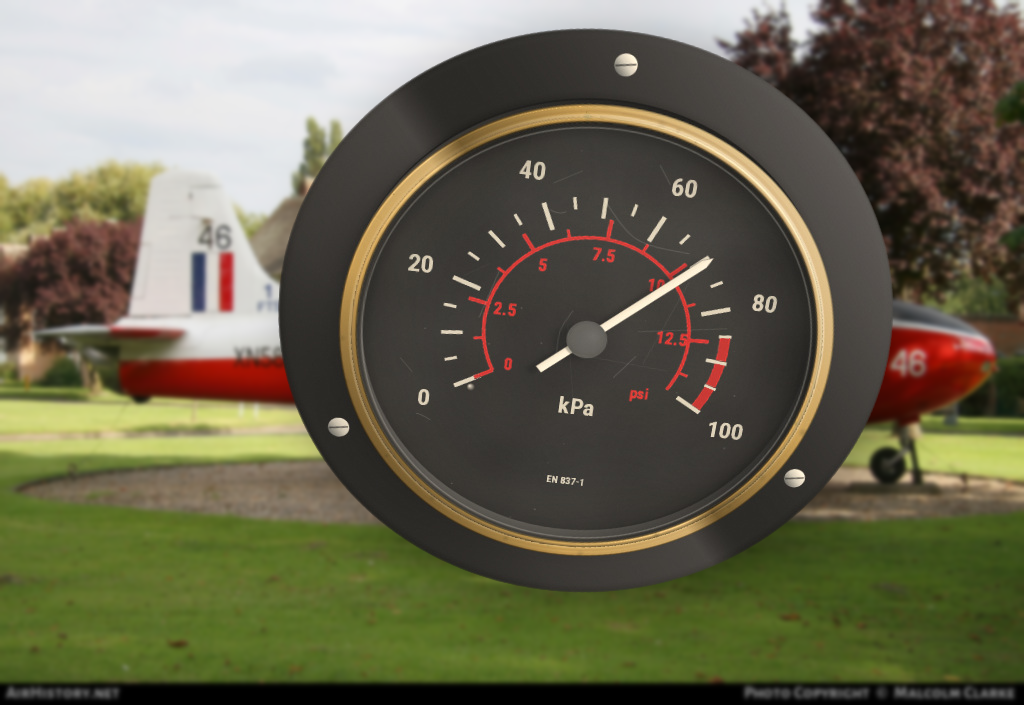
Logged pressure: 70 kPa
